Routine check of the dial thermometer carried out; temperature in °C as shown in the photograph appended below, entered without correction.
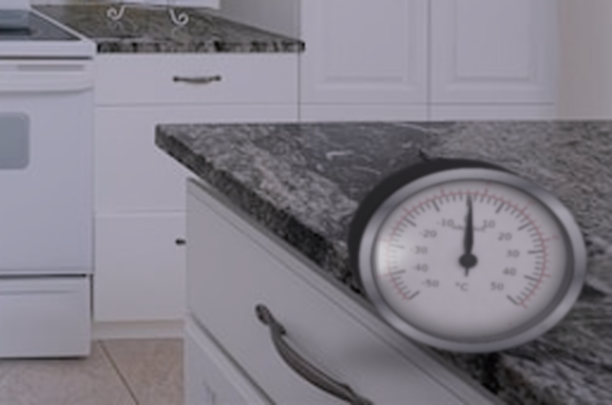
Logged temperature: 0 °C
